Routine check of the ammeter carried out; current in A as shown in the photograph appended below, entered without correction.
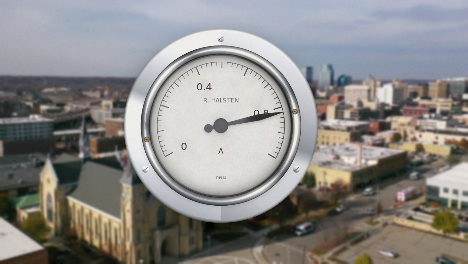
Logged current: 0.82 A
